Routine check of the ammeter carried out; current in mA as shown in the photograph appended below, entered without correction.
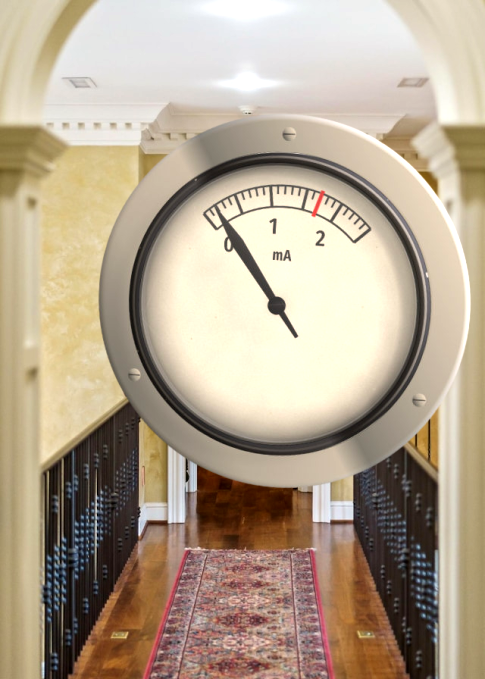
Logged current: 0.2 mA
